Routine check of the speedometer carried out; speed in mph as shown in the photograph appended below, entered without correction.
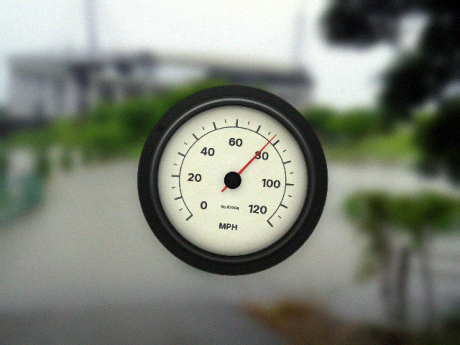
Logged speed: 77.5 mph
